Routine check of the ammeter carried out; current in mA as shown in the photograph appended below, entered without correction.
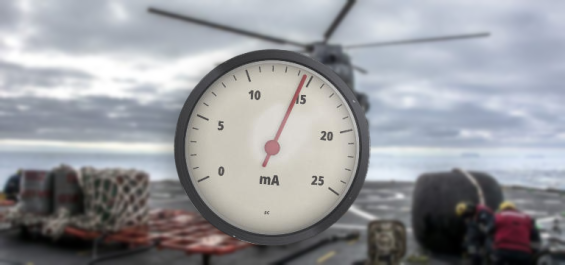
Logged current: 14.5 mA
